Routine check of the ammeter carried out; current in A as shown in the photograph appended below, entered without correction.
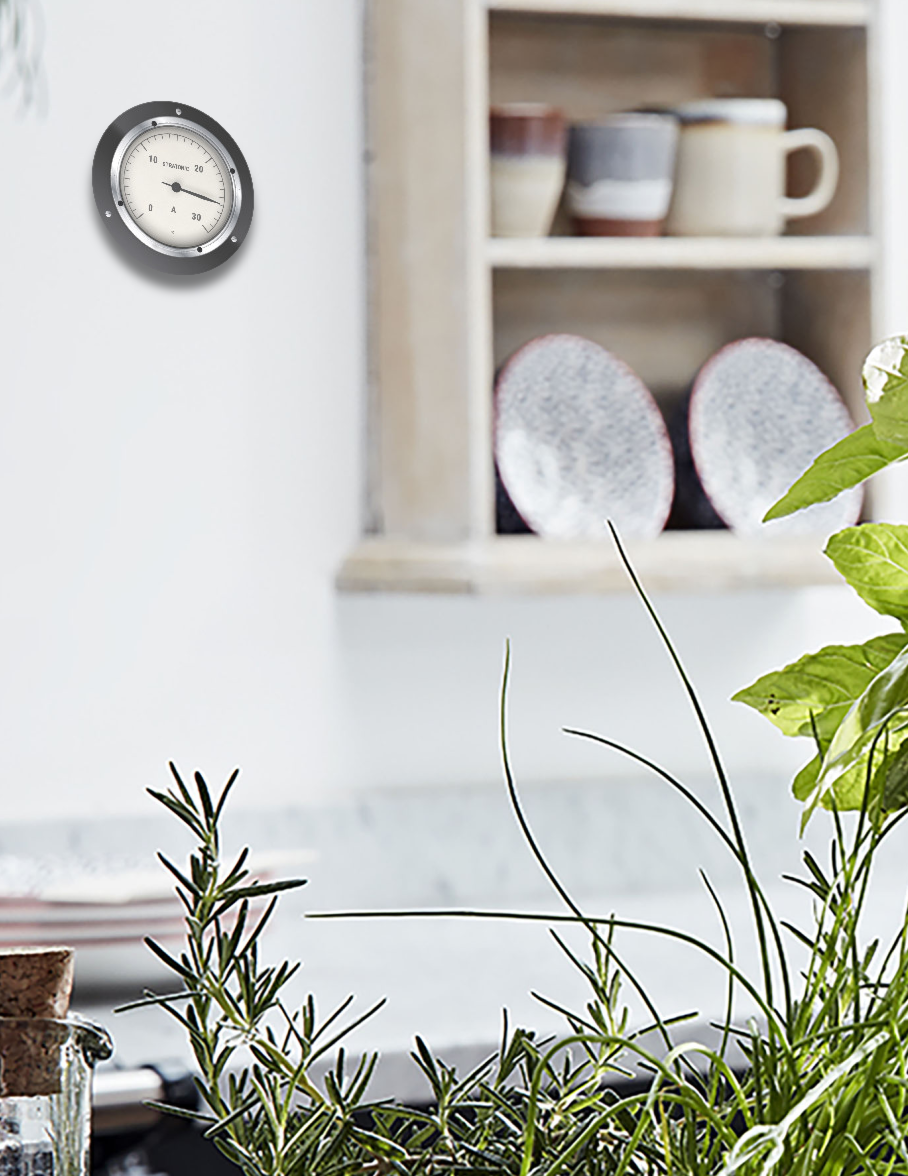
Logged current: 26 A
